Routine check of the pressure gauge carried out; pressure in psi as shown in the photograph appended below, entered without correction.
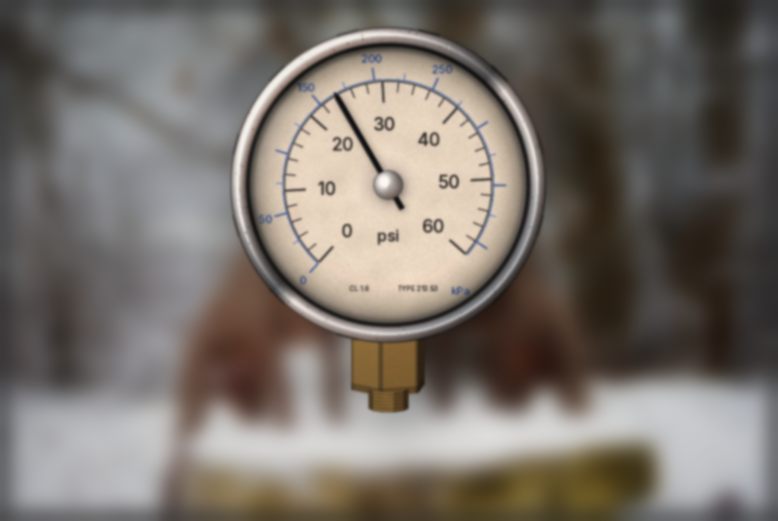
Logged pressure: 24 psi
